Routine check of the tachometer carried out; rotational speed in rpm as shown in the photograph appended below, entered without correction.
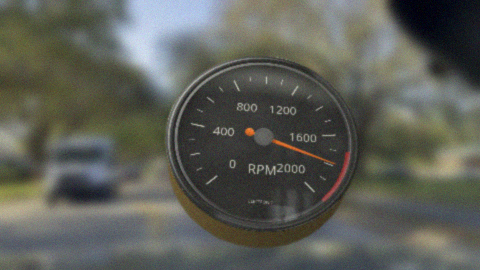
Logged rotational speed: 1800 rpm
